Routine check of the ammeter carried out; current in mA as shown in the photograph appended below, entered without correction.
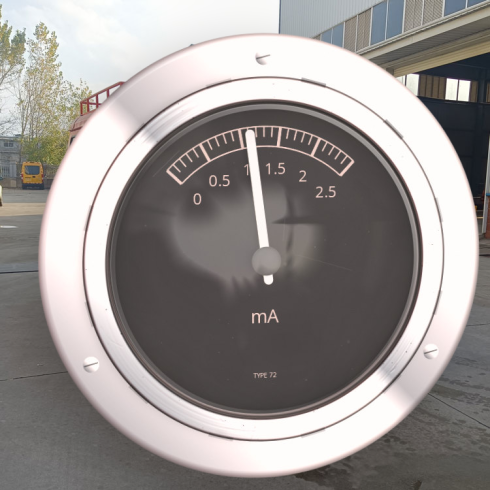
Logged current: 1.1 mA
